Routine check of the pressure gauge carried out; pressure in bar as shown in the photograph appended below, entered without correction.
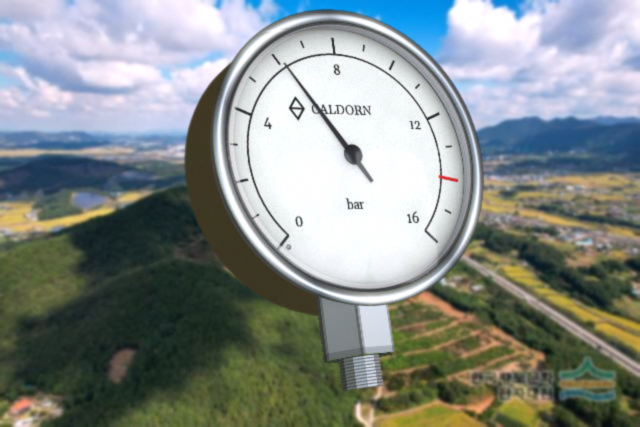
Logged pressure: 6 bar
